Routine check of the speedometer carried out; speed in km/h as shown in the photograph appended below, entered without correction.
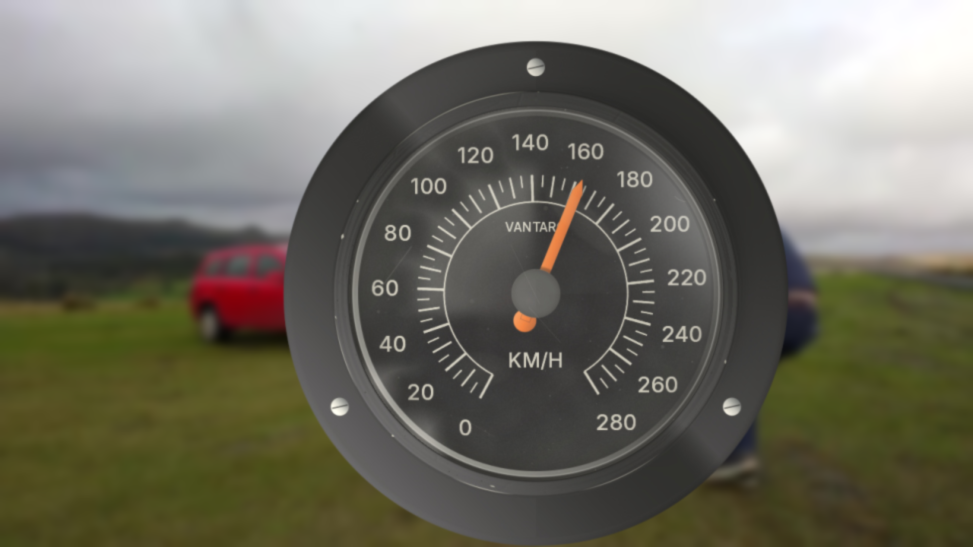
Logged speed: 162.5 km/h
